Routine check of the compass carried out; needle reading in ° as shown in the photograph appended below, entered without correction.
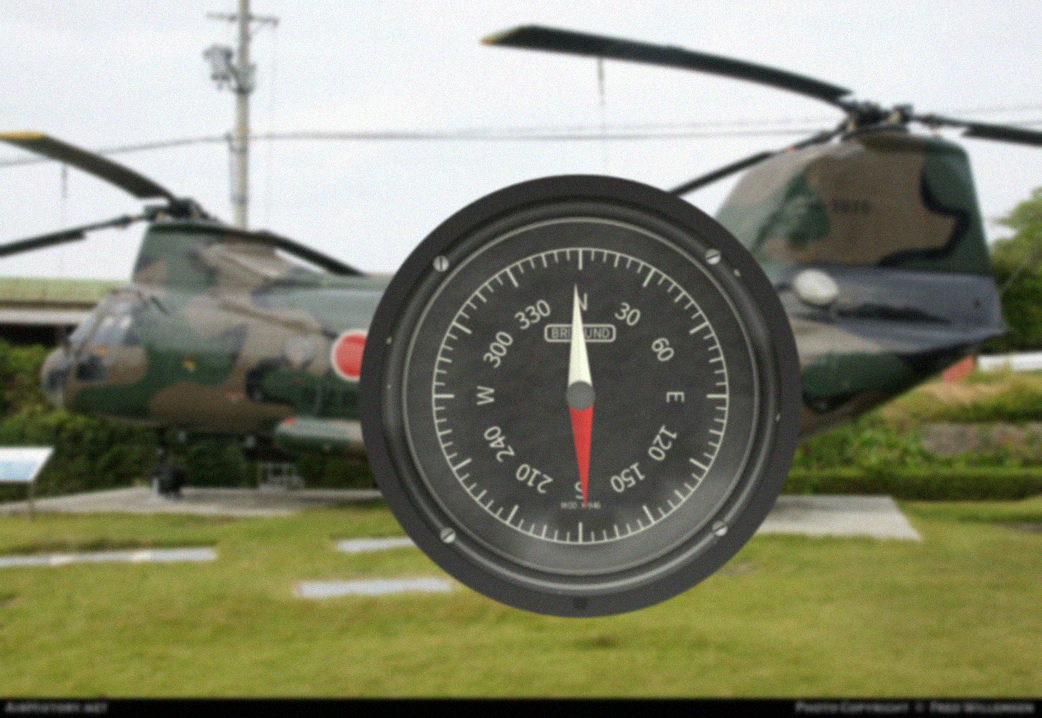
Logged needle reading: 177.5 °
